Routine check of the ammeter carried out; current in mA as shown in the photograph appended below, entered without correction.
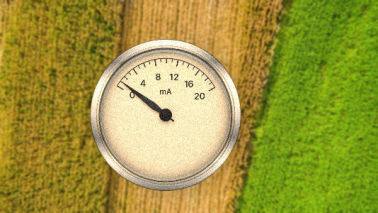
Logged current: 1 mA
